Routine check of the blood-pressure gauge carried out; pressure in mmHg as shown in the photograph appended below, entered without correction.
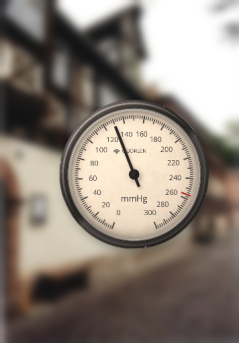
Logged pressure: 130 mmHg
